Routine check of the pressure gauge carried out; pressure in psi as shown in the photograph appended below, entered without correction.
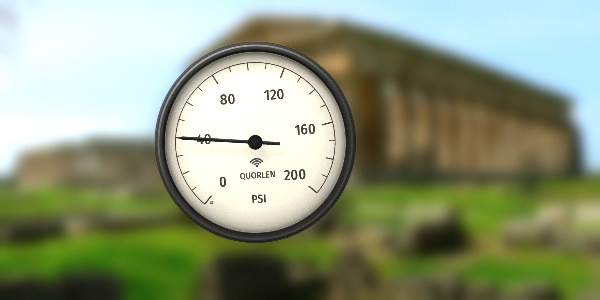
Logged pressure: 40 psi
